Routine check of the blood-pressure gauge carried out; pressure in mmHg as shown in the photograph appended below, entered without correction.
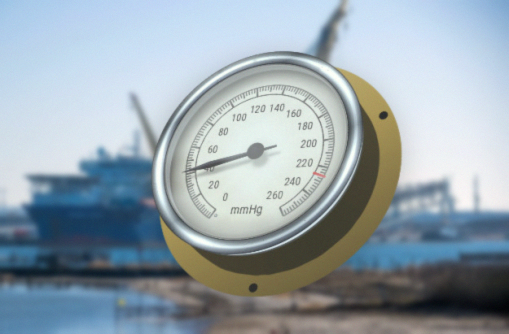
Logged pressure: 40 mmHg
